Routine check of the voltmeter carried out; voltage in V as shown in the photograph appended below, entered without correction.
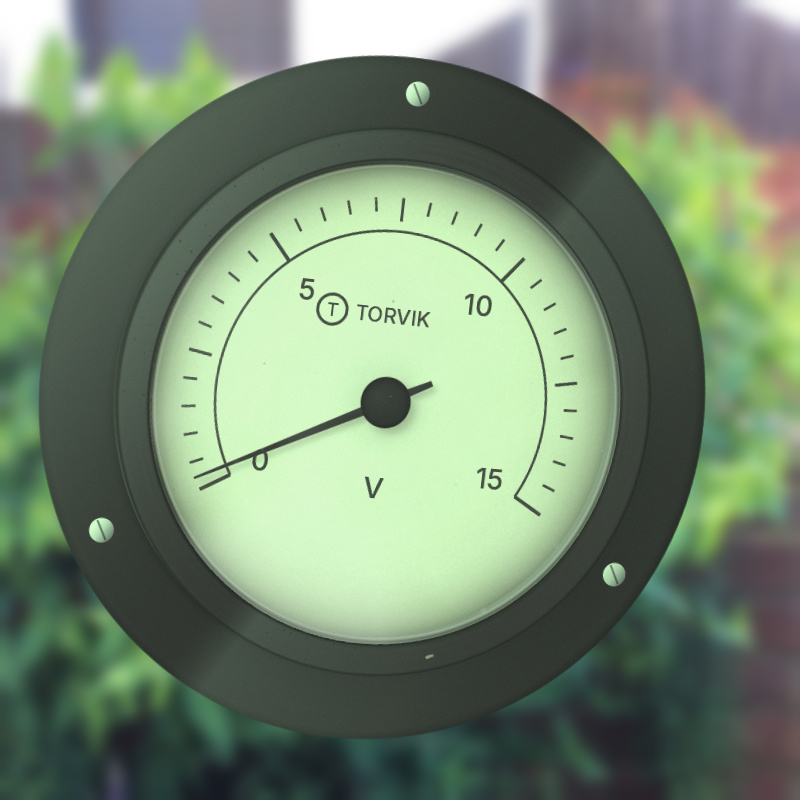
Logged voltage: 0.25 V
